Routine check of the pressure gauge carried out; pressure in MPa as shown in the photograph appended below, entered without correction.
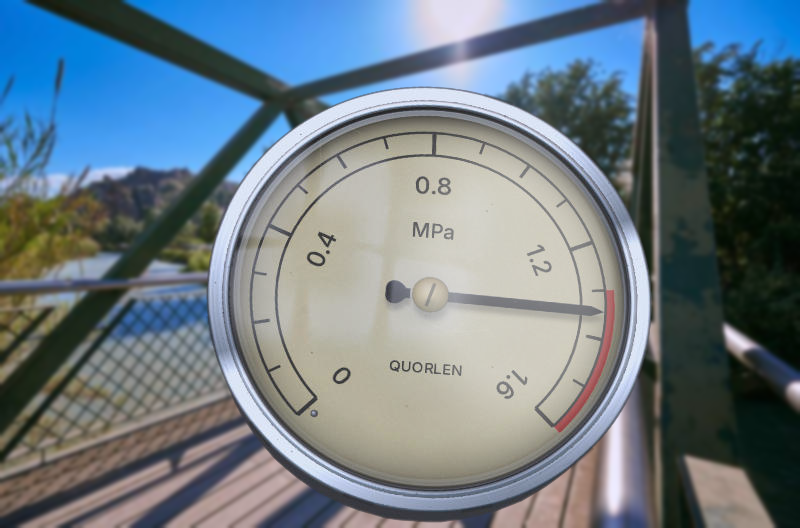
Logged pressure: 1.35 MPa
